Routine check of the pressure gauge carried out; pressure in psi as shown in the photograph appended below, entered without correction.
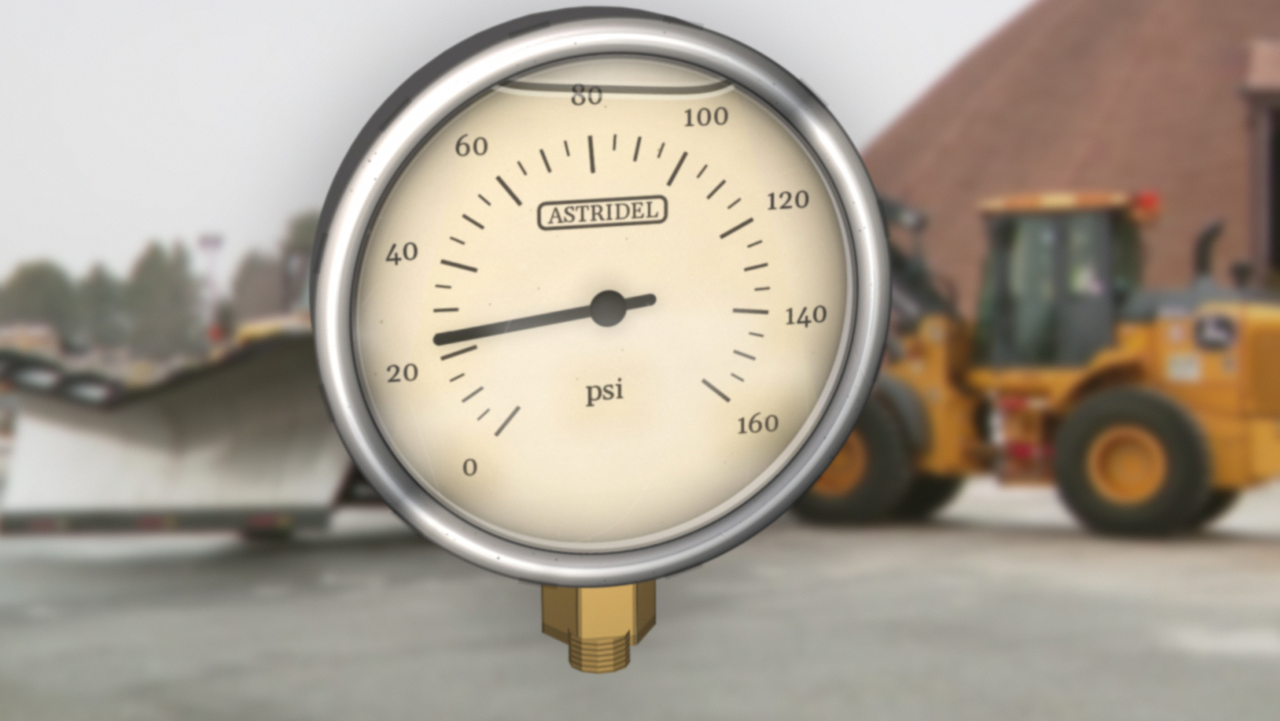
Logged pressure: 25 psi
